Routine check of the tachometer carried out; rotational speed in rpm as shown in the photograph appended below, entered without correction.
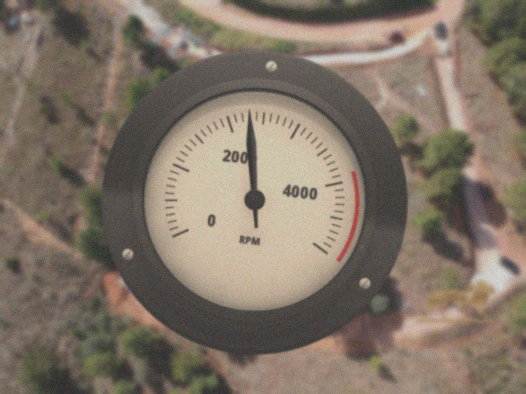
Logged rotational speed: 2300 rpm
